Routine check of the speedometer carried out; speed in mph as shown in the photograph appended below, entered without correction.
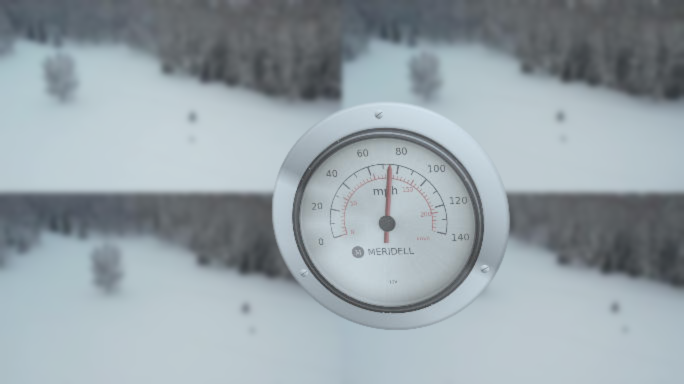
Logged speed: 75 mph
